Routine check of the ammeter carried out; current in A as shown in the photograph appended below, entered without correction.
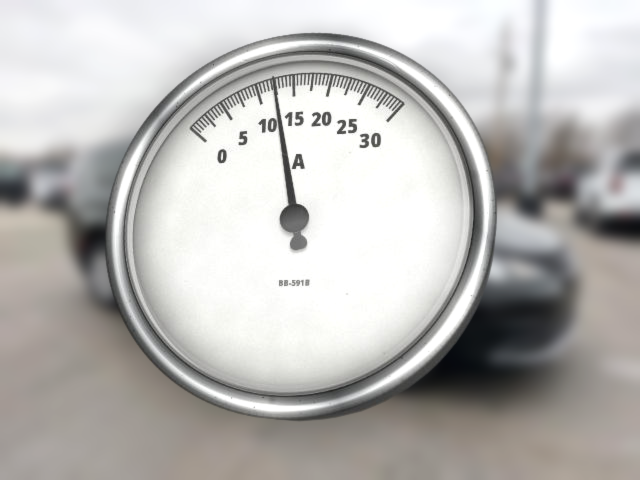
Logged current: 12.5 A
